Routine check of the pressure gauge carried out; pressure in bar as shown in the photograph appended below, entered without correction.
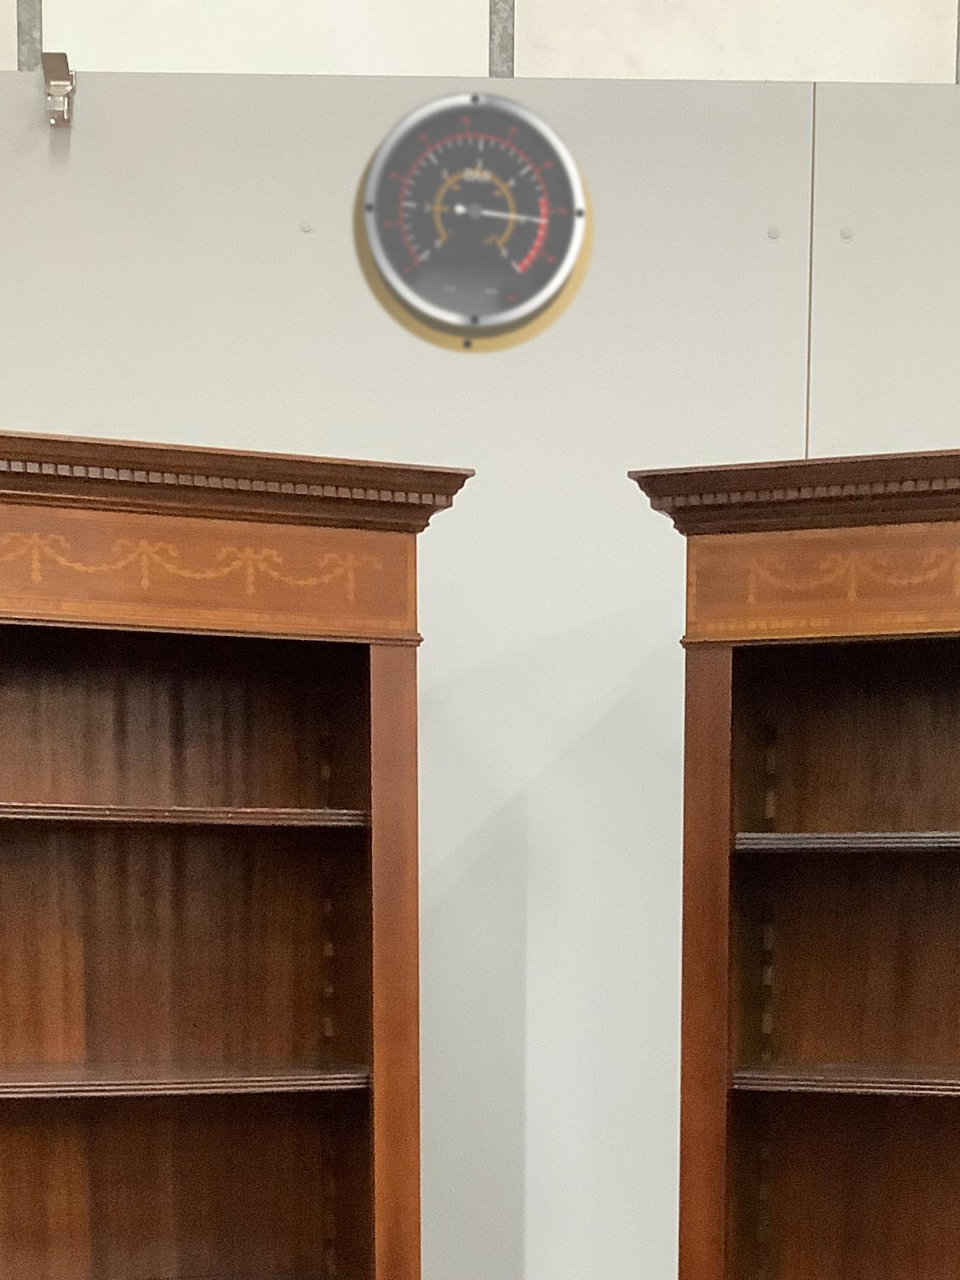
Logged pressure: 5 bar
